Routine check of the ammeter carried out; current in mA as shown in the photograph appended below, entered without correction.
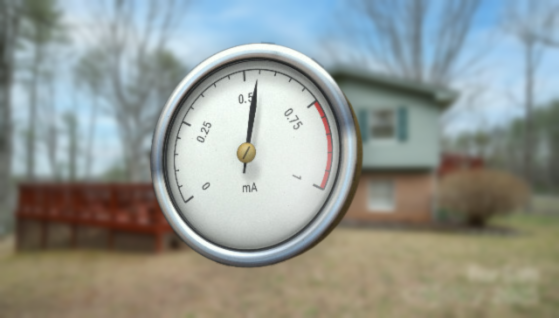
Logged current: 0.55 mA
